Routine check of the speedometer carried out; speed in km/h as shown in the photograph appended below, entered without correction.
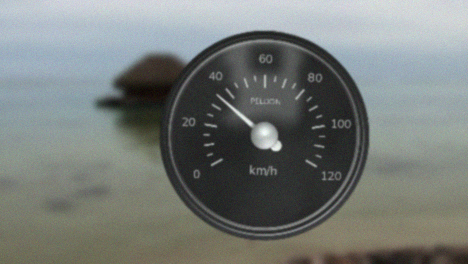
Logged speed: 35 km/h
